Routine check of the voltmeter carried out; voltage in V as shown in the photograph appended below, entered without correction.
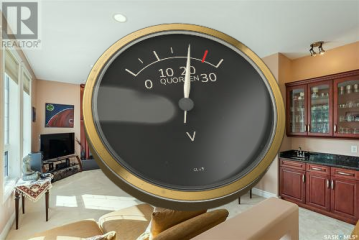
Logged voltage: 20 V
